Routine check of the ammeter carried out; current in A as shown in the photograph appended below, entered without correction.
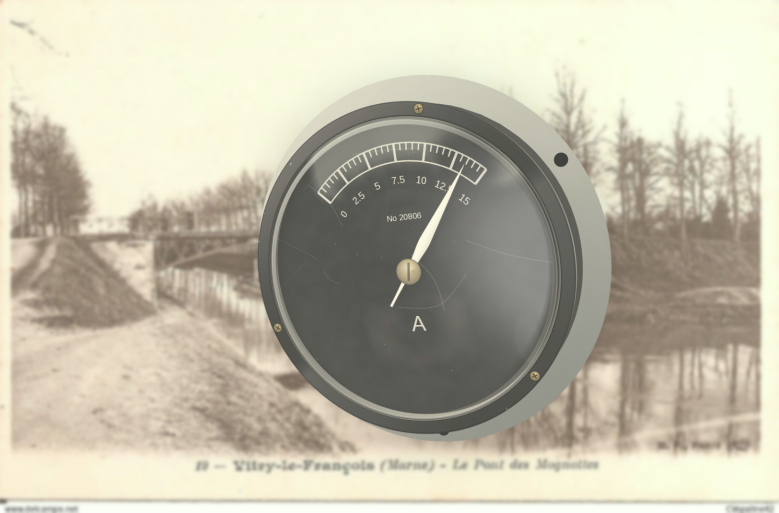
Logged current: 13.5 A
